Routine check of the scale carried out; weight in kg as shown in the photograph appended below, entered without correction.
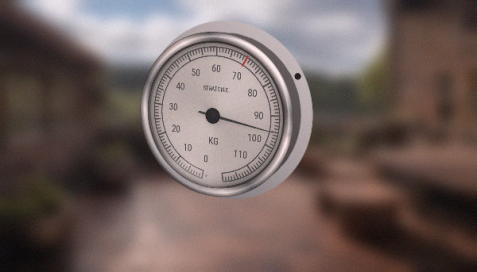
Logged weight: 95 kg
